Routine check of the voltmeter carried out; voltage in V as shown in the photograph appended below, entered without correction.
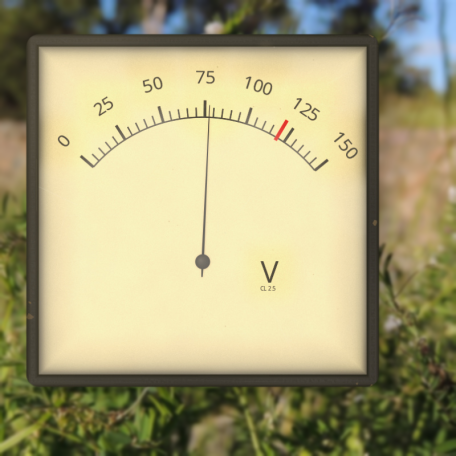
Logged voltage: 77.5 V
